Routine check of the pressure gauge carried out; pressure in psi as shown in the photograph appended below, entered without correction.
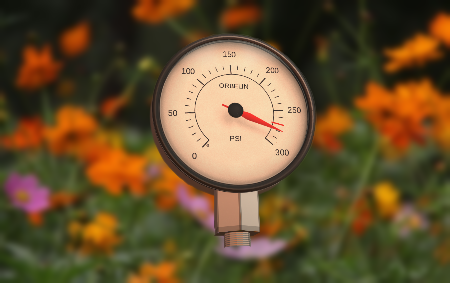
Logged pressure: 280 psi
